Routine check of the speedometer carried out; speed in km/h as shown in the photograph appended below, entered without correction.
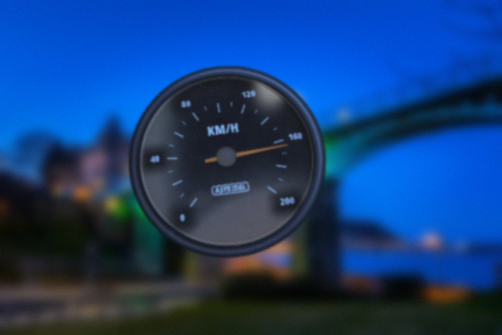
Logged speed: 165 km/h
